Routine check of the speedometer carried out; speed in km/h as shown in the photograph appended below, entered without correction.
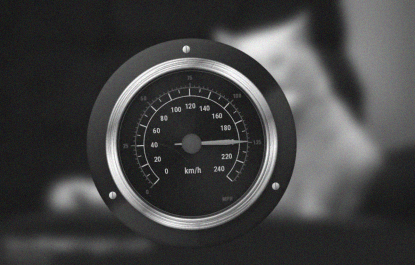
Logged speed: 200 km/h
